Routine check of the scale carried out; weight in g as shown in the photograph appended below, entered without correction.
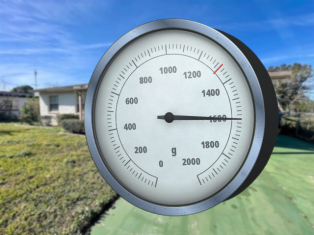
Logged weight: 1600 g
